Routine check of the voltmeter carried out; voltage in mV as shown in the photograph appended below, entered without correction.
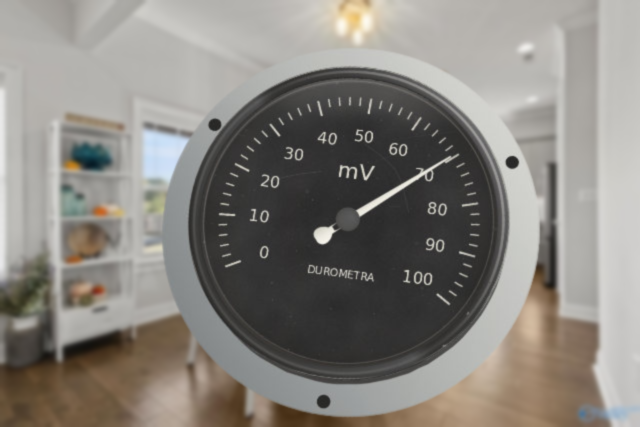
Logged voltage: 70 mV
